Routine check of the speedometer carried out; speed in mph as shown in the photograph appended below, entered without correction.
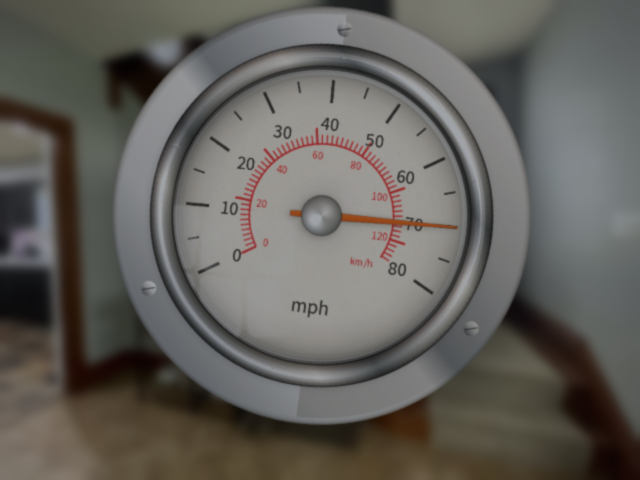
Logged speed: 70 mph
